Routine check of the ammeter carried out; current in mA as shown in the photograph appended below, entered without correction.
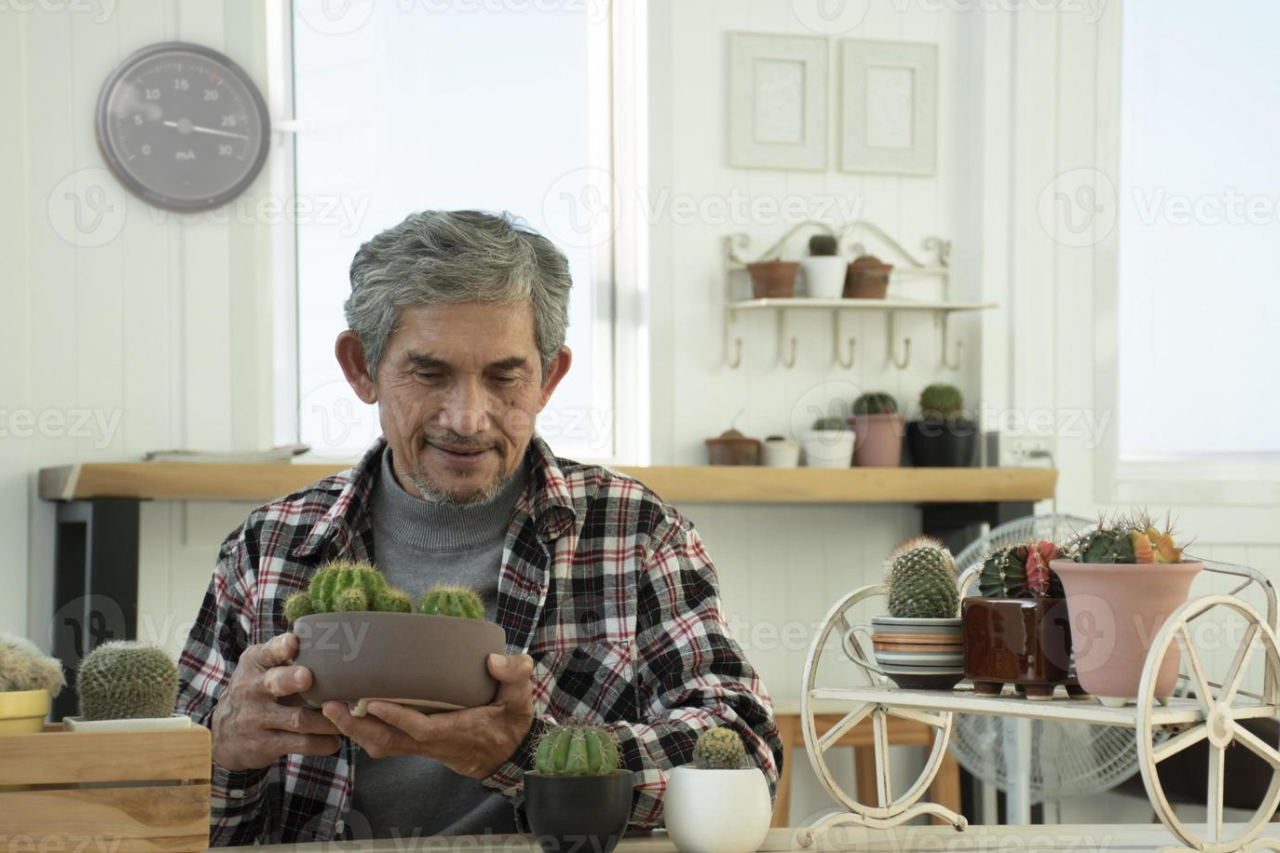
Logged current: 27.5 mA
